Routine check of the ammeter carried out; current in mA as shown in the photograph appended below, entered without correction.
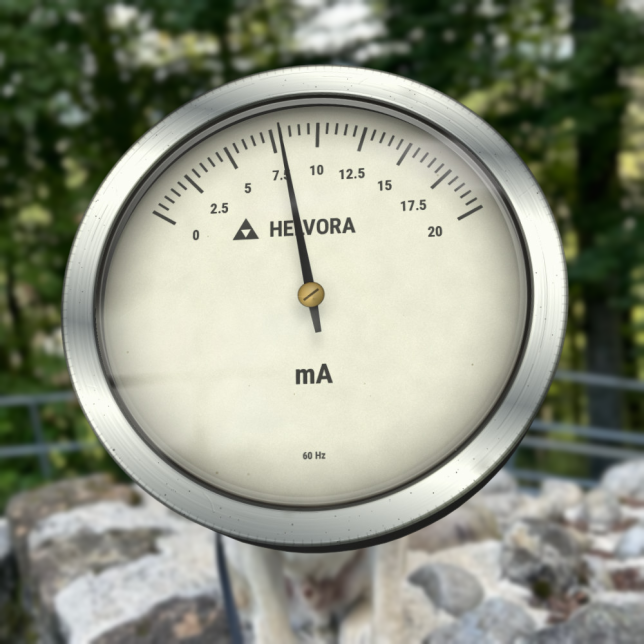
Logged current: 8 mA
